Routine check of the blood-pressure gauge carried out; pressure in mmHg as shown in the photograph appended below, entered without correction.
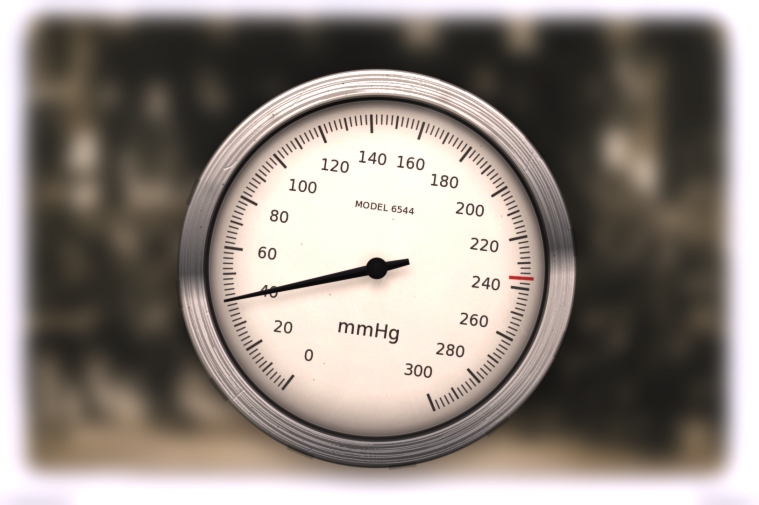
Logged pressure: 40 mmHg
